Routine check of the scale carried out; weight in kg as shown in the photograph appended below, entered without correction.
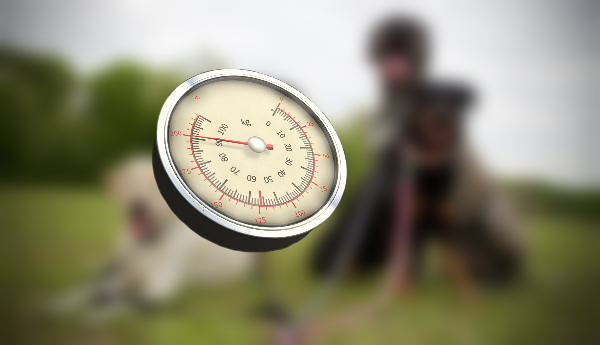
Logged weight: 90 kg
